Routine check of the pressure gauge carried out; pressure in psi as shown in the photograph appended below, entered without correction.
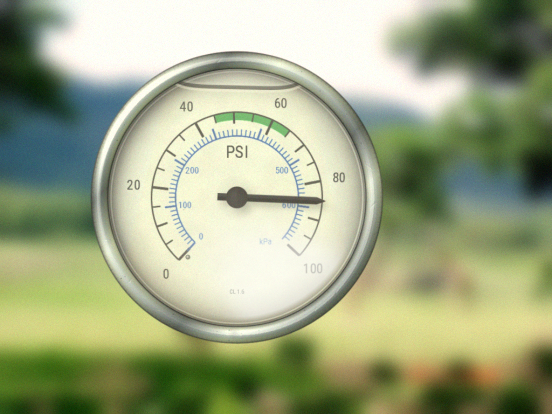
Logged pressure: 85 psi
